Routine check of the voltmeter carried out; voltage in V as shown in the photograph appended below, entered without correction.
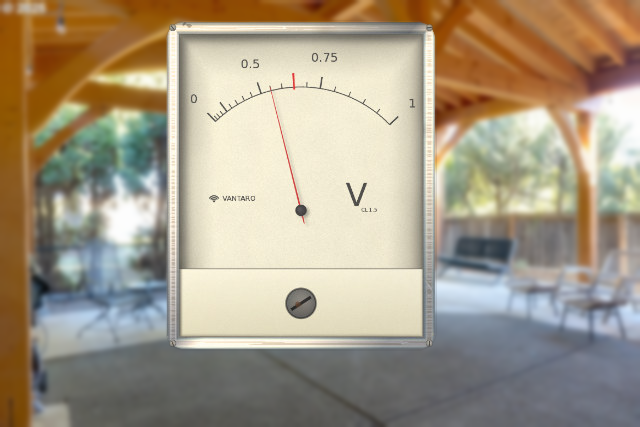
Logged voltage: 0.55 V
